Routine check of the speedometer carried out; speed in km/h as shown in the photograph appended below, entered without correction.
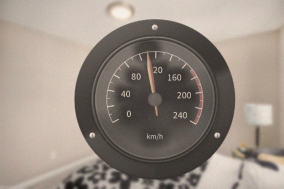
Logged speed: 110 km/h
